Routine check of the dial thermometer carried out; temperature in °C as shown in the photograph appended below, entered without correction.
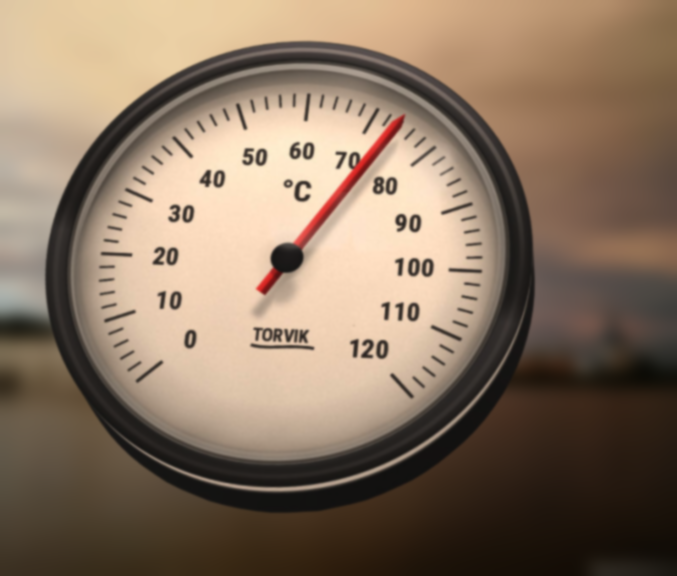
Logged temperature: 74 °C
